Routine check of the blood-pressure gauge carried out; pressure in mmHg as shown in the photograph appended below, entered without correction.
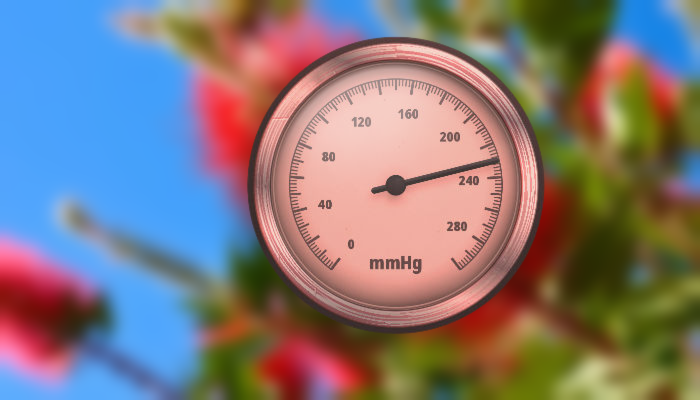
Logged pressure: 230 mmHg
